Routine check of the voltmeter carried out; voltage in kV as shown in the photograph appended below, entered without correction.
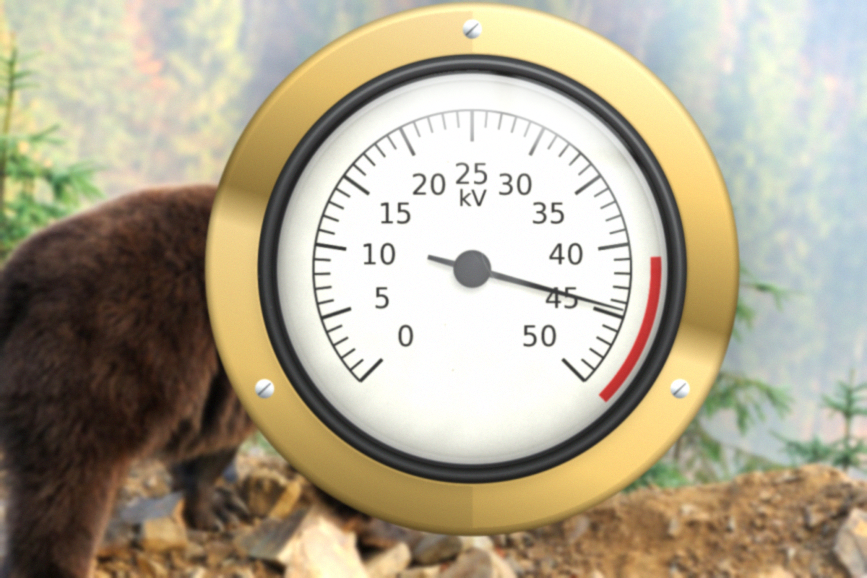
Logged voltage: 44.5 kV
